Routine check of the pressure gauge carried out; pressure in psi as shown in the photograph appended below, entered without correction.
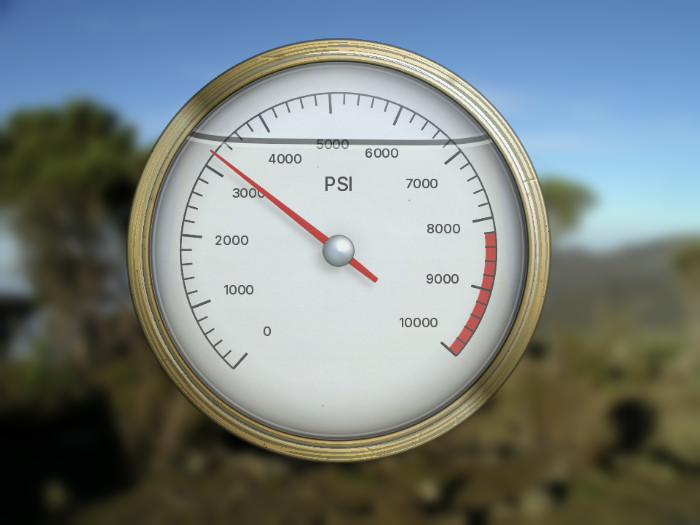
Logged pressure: 3200 psi
